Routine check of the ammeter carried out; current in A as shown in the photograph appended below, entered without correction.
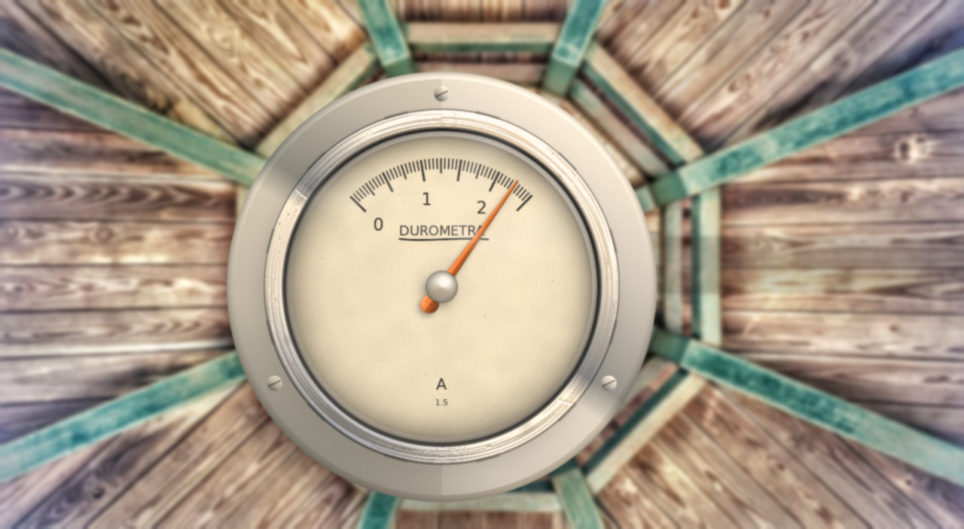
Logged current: 2.25 A
